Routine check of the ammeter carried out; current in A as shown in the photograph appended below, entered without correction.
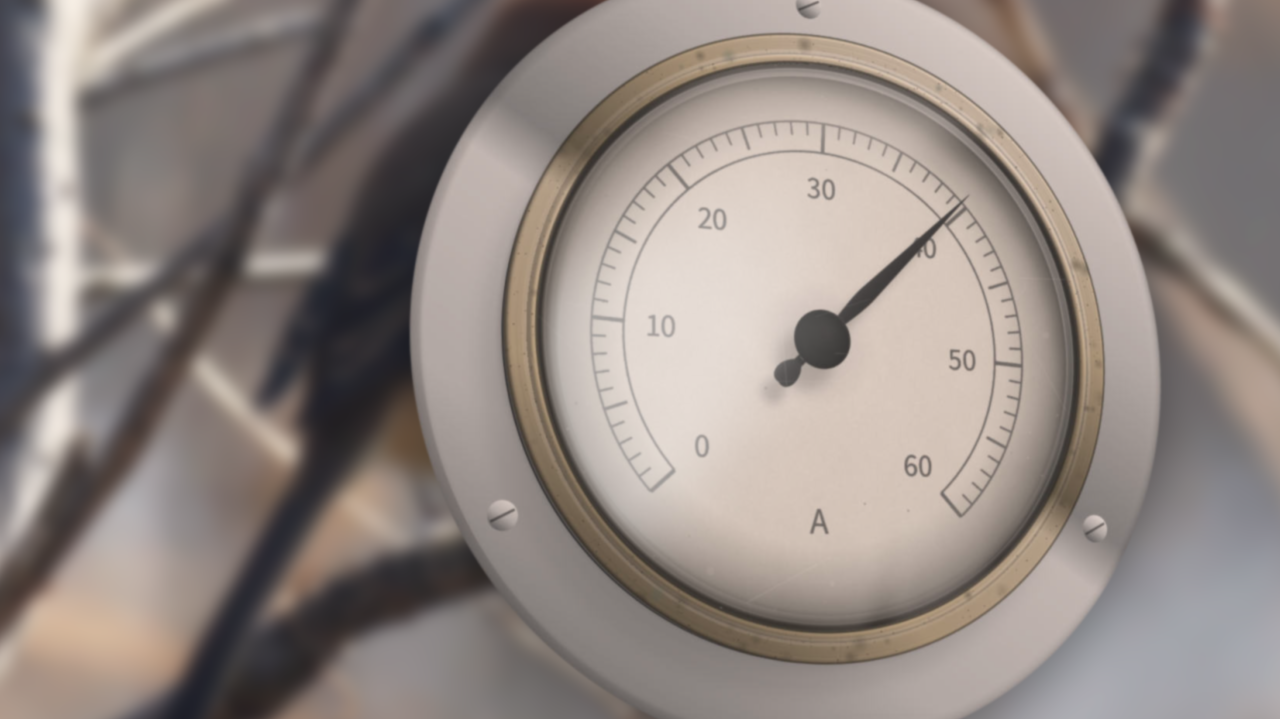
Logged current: 39.5 A
